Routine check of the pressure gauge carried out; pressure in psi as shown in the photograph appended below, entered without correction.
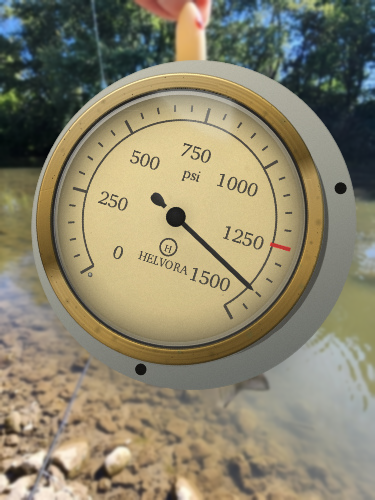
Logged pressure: 1400 psi
